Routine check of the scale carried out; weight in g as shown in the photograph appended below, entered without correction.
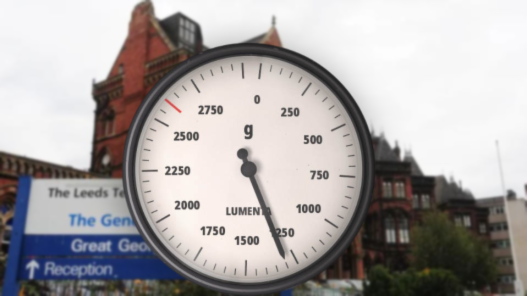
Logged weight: 1300 g
